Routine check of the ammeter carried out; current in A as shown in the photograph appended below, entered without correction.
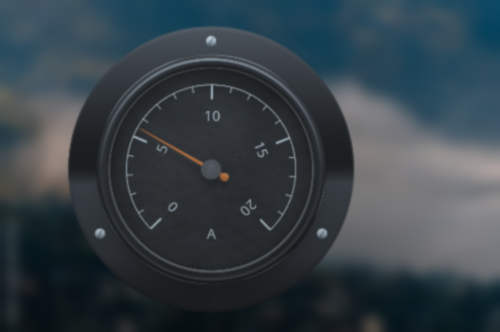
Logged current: 5.5 A
